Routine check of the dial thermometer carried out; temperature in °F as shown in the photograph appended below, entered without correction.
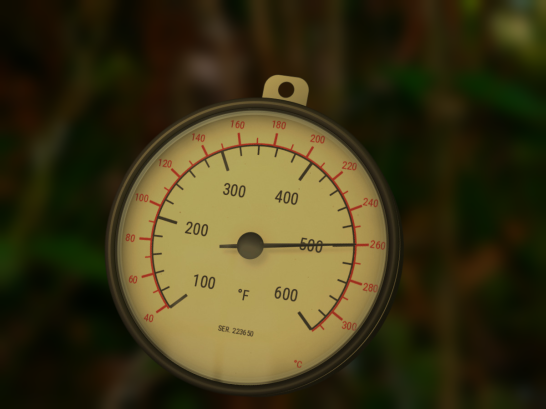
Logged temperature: 500 °F
